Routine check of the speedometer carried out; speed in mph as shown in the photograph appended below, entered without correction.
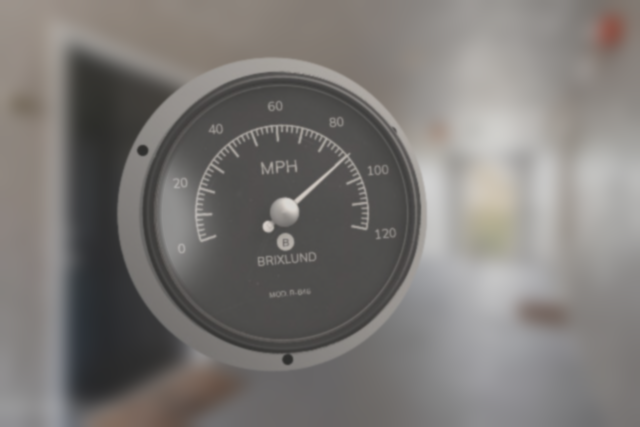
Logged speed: 90 mph
